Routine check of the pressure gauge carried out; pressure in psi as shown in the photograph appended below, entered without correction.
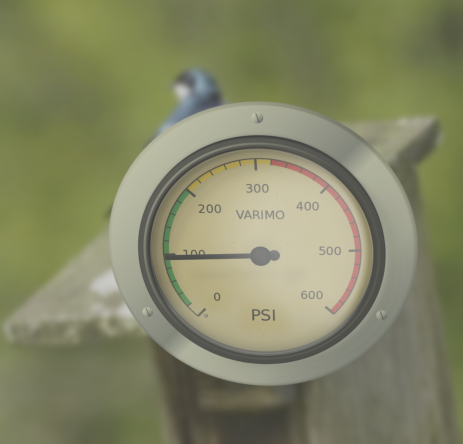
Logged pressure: 100 psi
